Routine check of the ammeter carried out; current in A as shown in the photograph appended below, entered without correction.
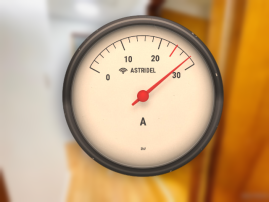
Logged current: 28 A
